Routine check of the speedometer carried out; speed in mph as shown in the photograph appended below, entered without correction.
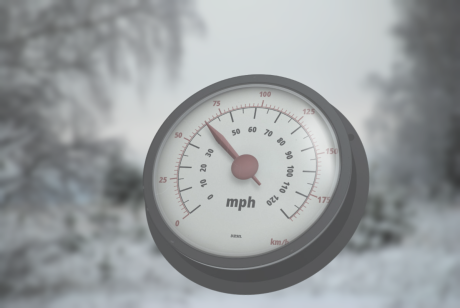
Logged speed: 40 mph
